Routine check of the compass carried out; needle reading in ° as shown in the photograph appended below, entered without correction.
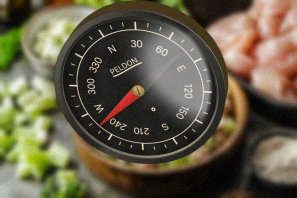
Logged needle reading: 255 °
